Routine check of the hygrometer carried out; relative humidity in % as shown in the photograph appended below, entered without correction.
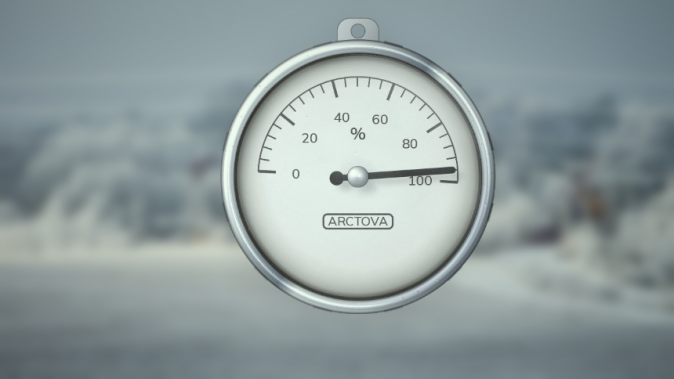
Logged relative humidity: 96 %
